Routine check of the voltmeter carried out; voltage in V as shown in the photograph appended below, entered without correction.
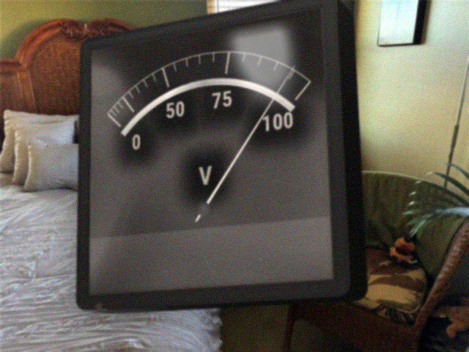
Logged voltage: 95 V
